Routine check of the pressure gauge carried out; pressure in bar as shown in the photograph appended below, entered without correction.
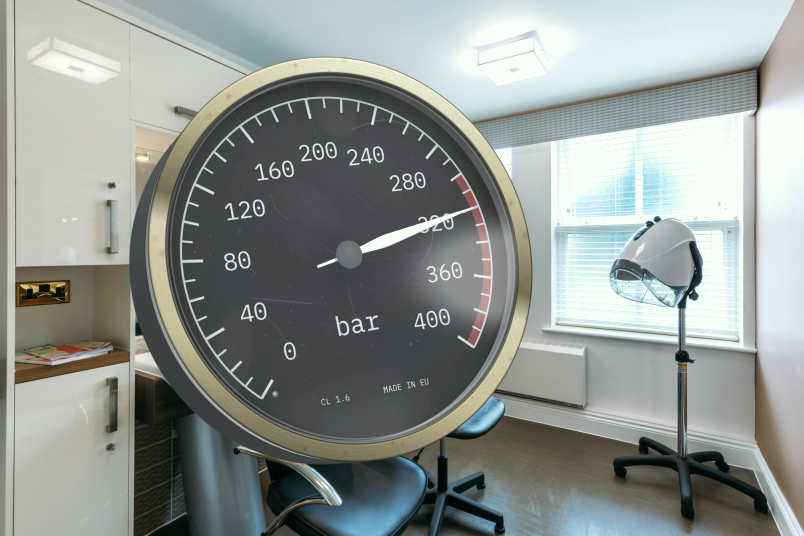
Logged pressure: 320 bar
